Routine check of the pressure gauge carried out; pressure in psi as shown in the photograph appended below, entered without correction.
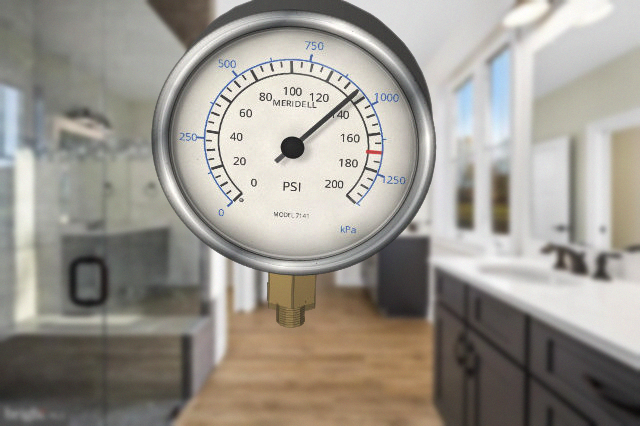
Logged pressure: 135 psi
